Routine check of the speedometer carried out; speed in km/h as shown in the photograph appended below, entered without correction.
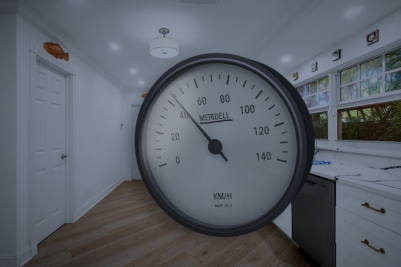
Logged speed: 45 km/h
